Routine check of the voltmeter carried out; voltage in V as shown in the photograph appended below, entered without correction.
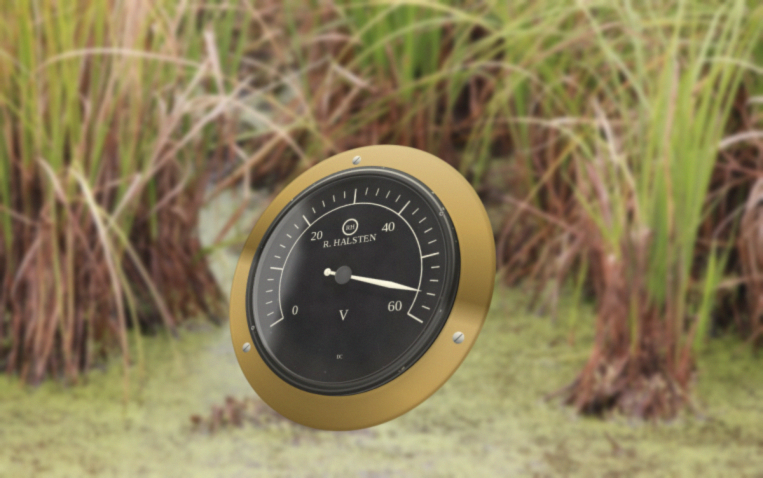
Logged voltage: 56 V
